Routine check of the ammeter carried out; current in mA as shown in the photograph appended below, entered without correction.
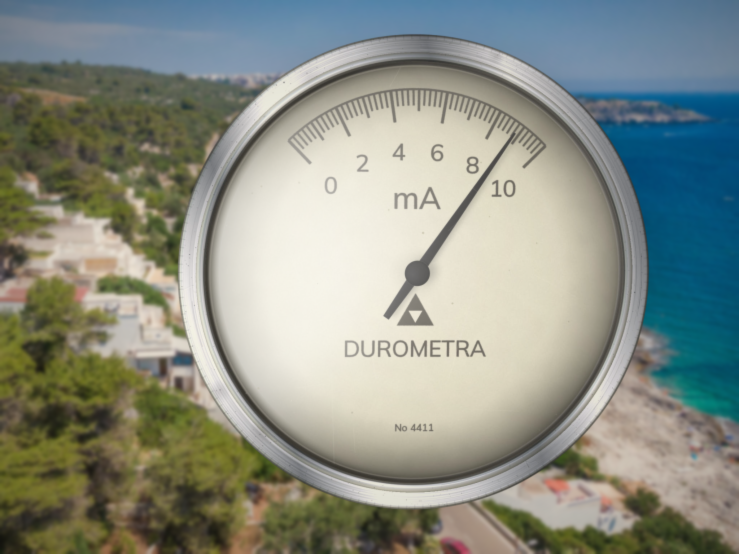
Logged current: 8.8 mA
